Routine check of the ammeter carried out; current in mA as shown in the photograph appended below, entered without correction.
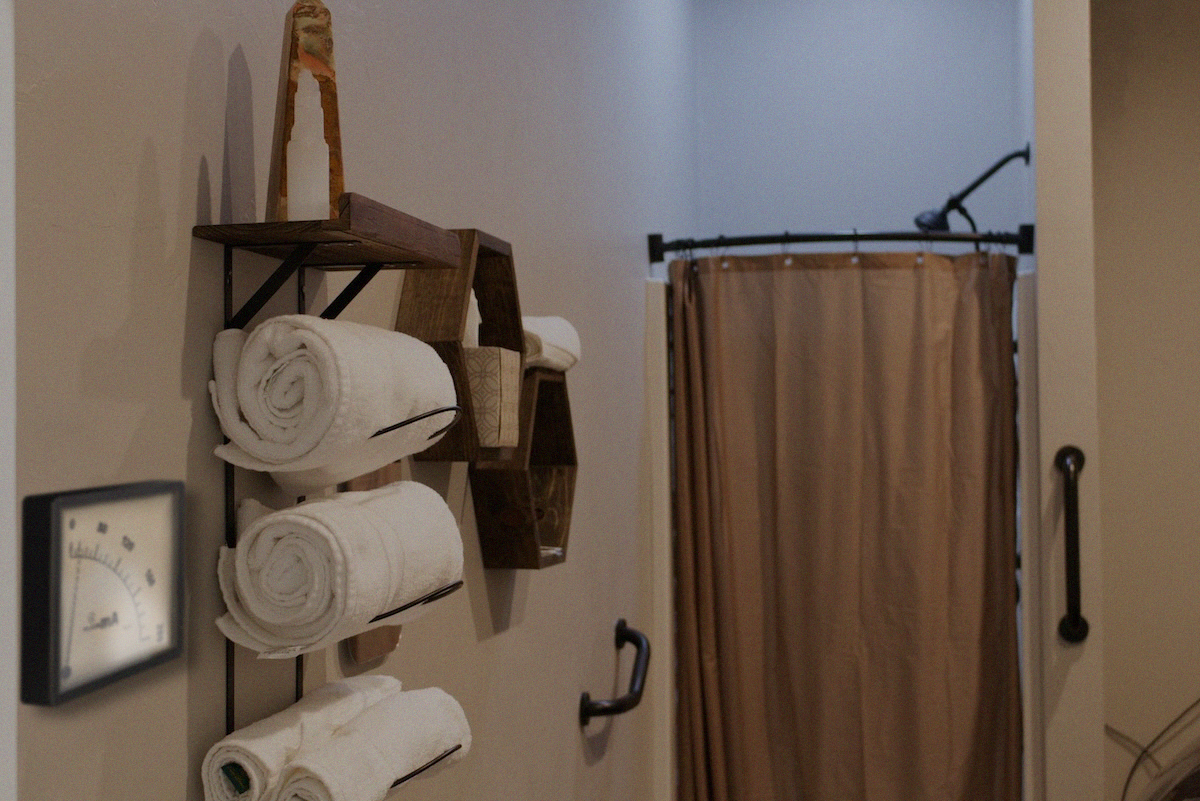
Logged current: 40 mA
